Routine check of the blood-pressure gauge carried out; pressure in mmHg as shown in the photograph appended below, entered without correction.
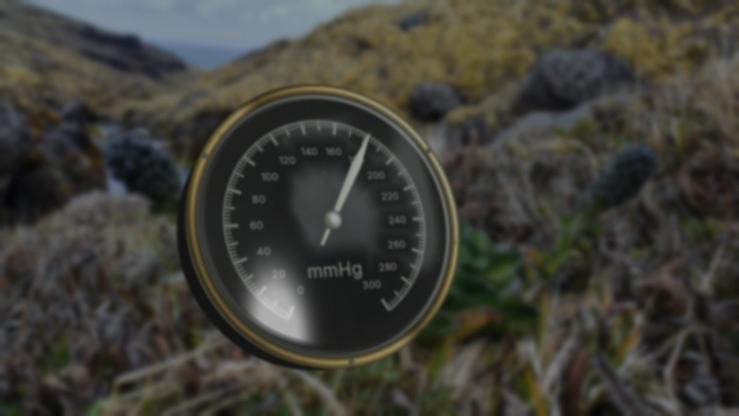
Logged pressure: 180 mmHg
